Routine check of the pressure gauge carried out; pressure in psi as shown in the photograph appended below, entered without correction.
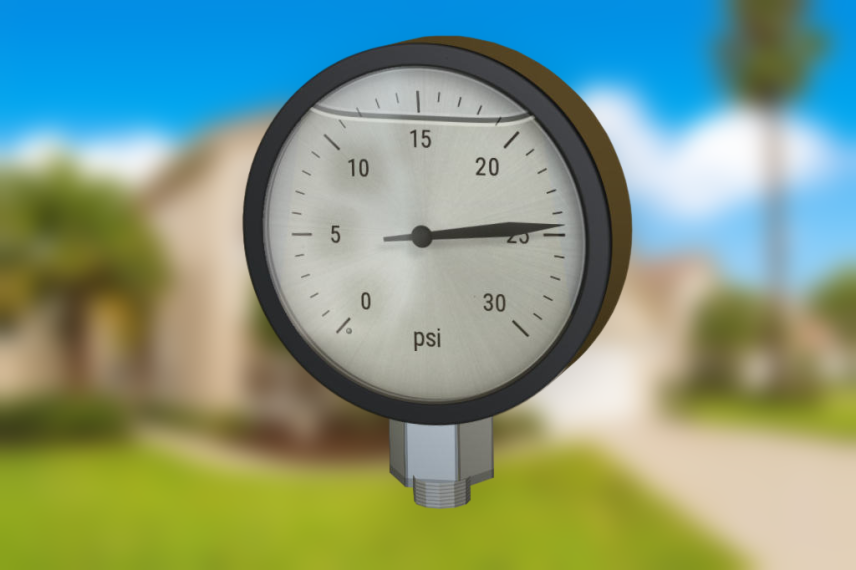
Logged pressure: 24.5 psi
